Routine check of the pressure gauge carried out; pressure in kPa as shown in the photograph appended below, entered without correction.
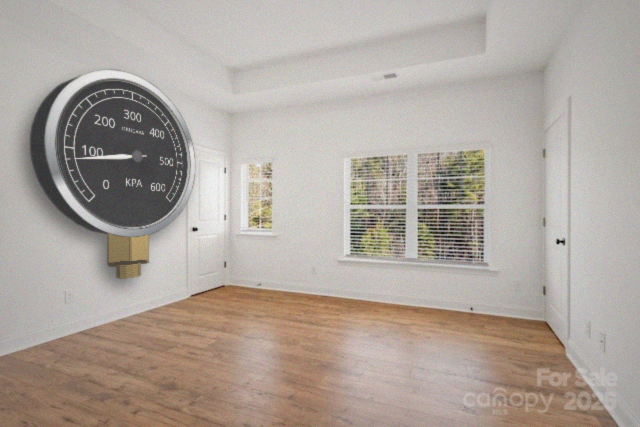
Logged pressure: 80 kPa
